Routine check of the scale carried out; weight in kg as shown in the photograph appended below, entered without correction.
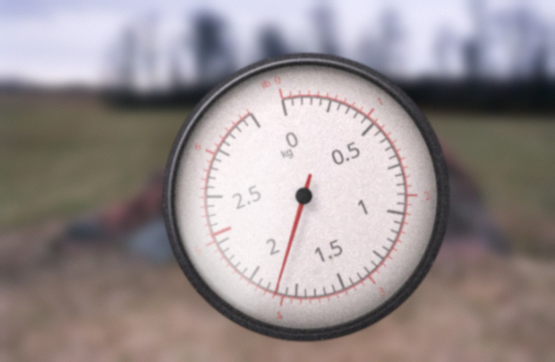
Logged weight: 1.85 kg
